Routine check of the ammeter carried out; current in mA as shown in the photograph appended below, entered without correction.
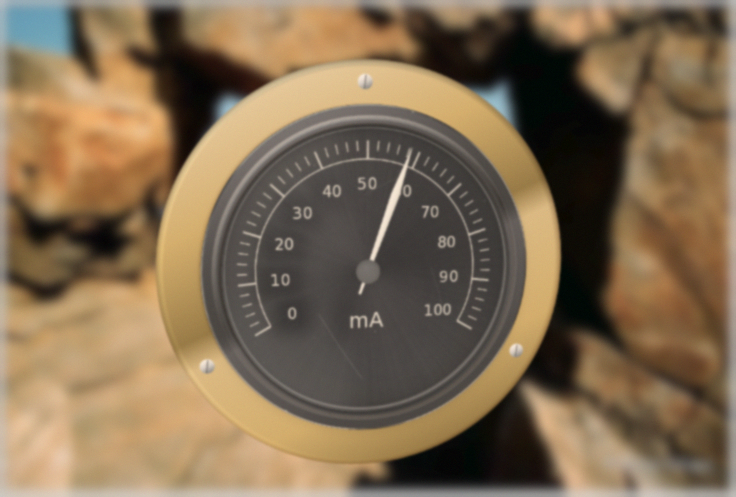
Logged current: 58 mA
